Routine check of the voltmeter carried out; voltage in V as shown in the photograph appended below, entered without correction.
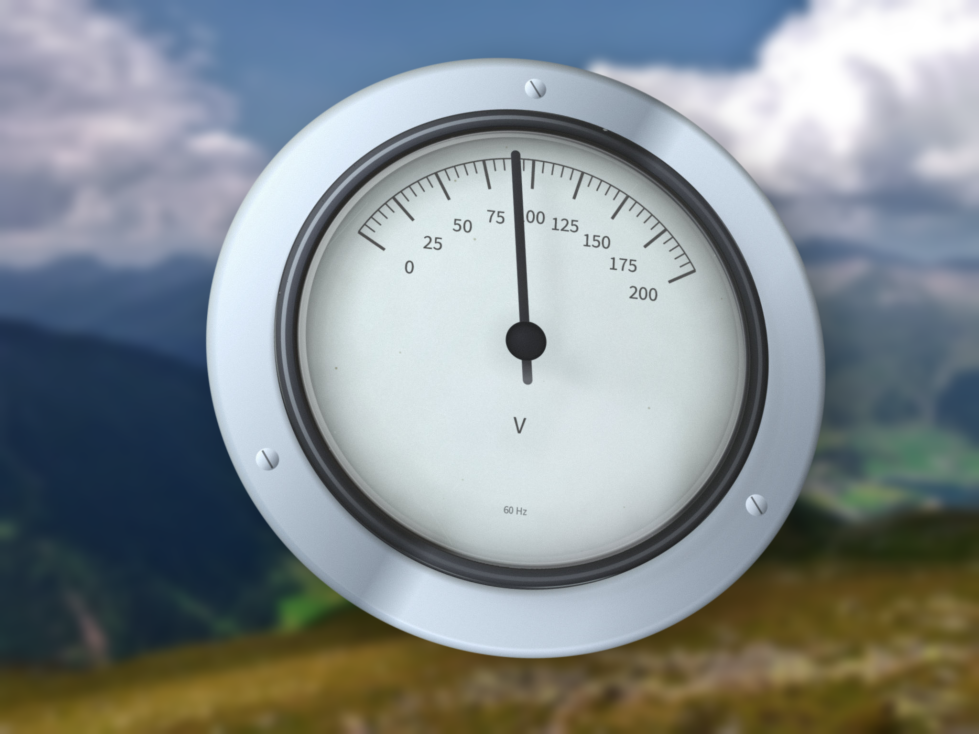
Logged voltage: 90 V
